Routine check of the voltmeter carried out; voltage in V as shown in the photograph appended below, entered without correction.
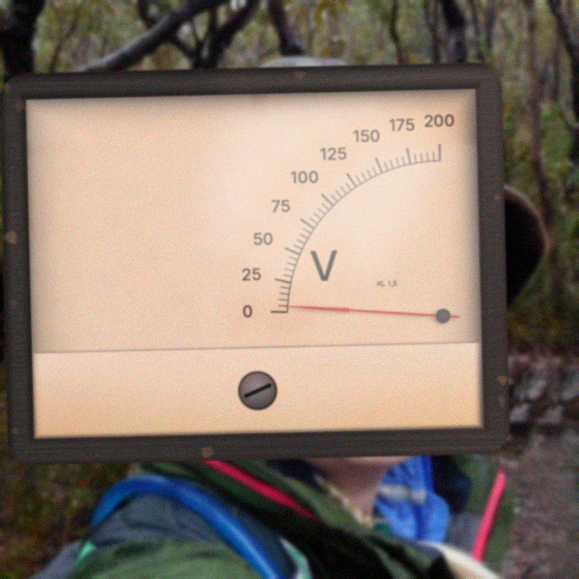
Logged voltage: 5 V
